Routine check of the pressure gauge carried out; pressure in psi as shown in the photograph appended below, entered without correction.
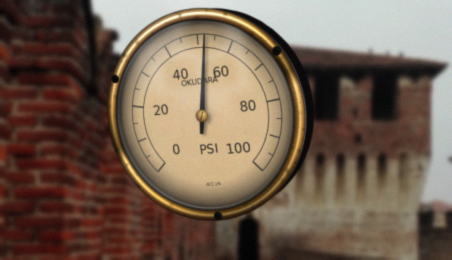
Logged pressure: 52.5 psi
